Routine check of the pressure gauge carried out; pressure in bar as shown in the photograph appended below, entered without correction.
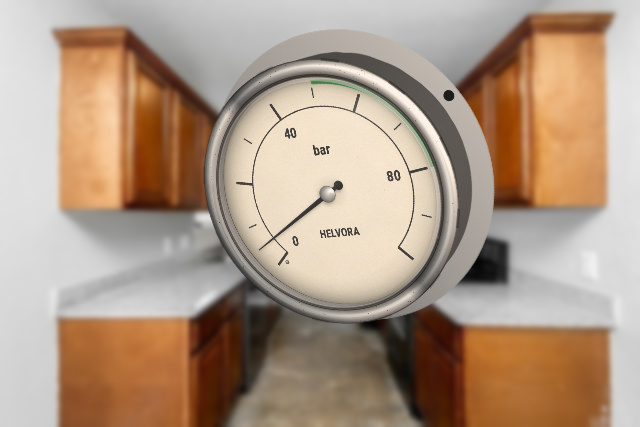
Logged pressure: 5 bar
